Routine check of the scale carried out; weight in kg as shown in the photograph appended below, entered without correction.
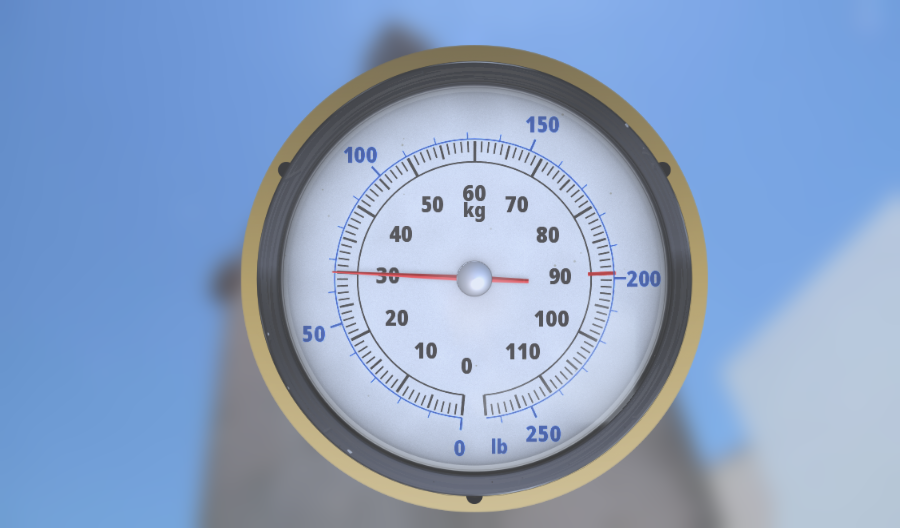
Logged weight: 30 kg
